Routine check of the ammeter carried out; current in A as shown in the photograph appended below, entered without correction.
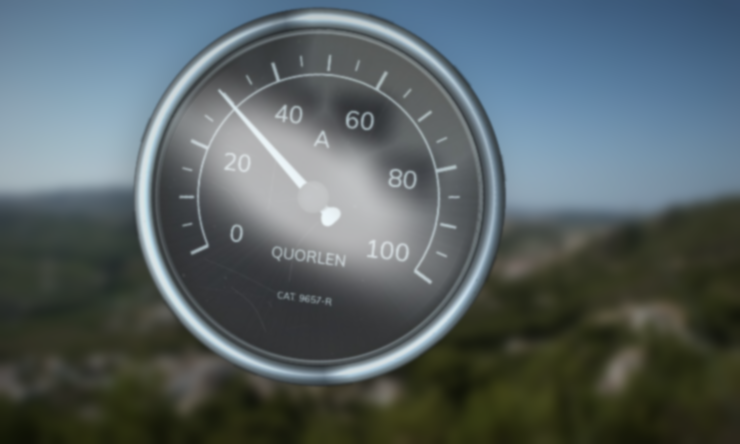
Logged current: 30 A
